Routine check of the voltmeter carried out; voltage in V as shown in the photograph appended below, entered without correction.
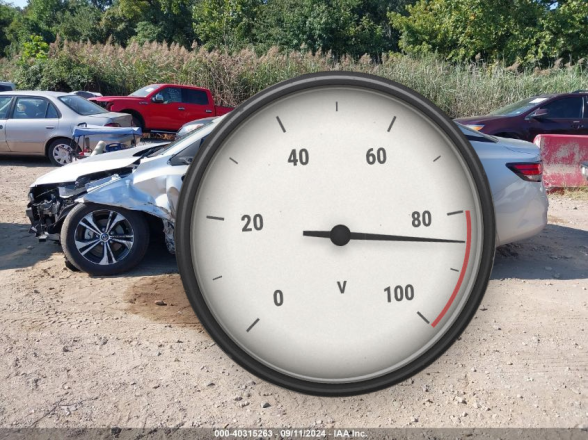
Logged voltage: 85 V
